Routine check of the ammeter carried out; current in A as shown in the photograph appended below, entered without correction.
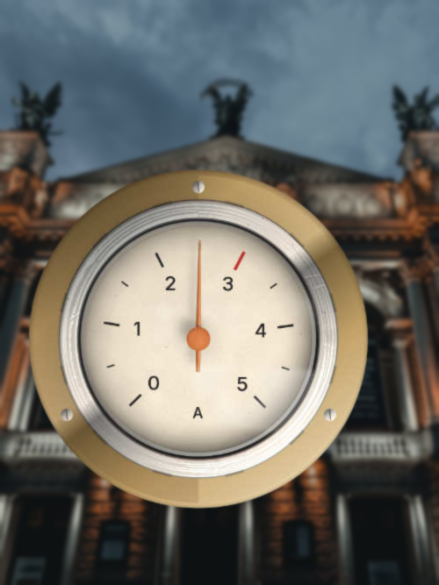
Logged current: 2.5 A
